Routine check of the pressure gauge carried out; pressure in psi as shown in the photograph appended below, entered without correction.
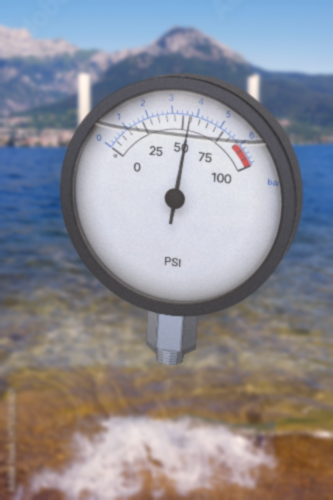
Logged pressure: 55 psi
